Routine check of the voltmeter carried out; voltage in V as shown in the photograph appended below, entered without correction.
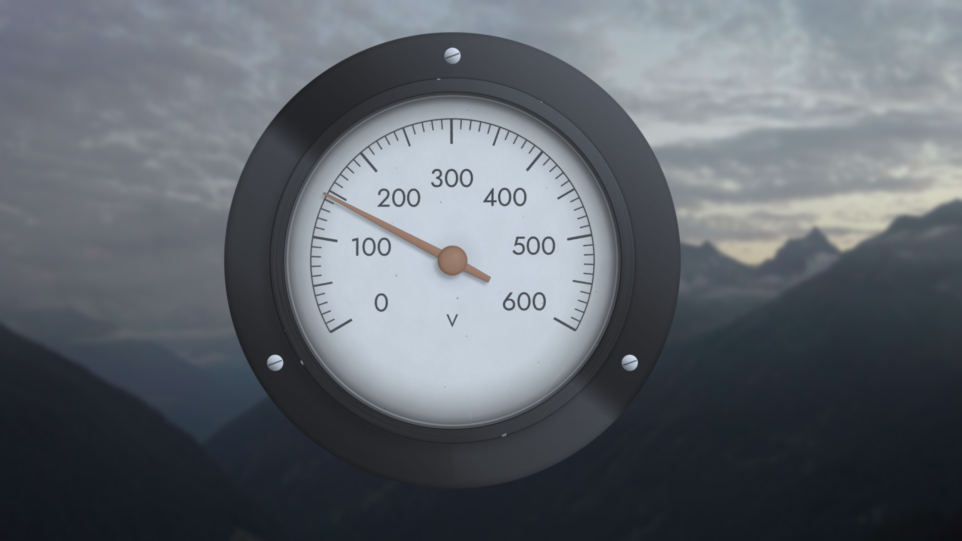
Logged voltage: 145 V
